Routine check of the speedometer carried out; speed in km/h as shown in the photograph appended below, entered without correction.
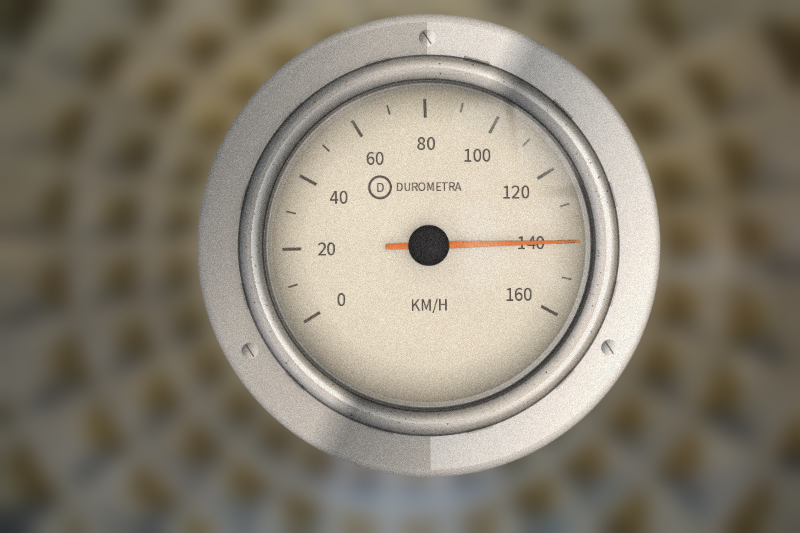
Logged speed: 140 km/h
